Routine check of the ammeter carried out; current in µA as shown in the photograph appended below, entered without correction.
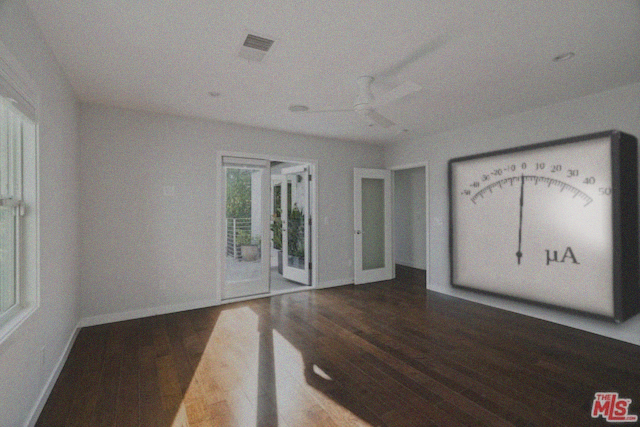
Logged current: 0 µA
